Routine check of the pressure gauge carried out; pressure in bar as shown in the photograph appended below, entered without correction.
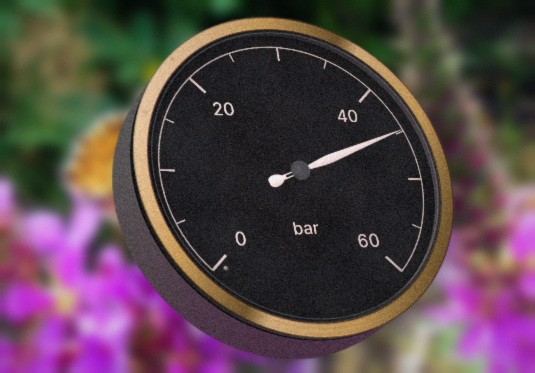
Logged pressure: 45 bar
